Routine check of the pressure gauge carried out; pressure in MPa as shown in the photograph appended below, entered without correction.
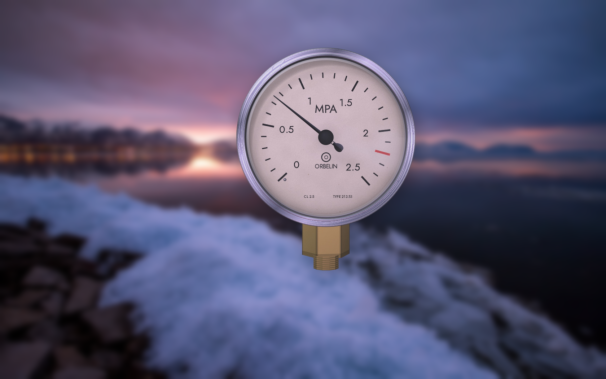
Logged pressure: 0.75 MPa
